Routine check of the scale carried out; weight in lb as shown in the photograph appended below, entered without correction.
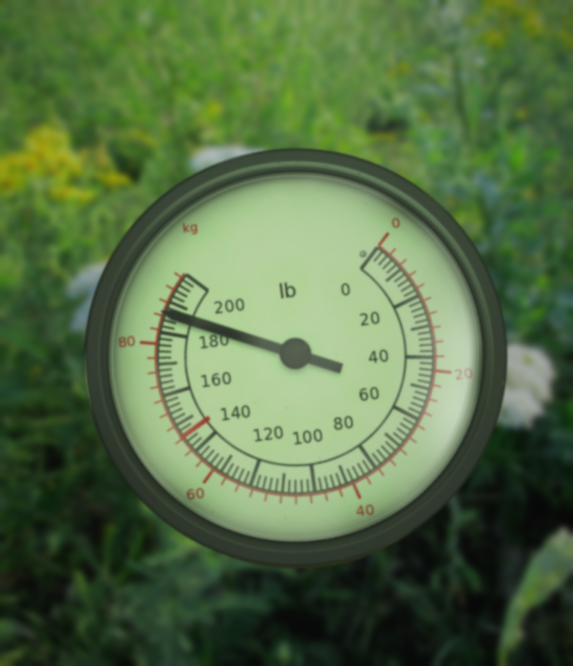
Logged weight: 186 lb
